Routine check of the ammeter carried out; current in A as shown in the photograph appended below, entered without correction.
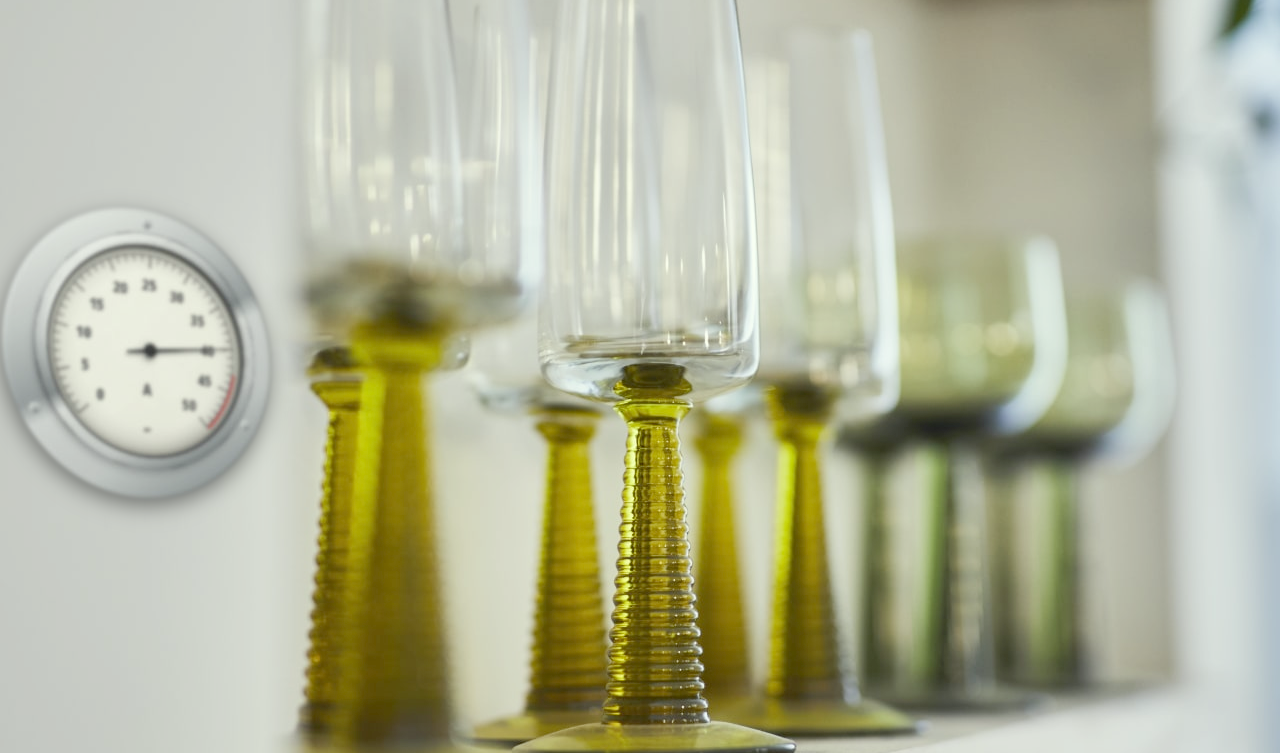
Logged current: 40 A
